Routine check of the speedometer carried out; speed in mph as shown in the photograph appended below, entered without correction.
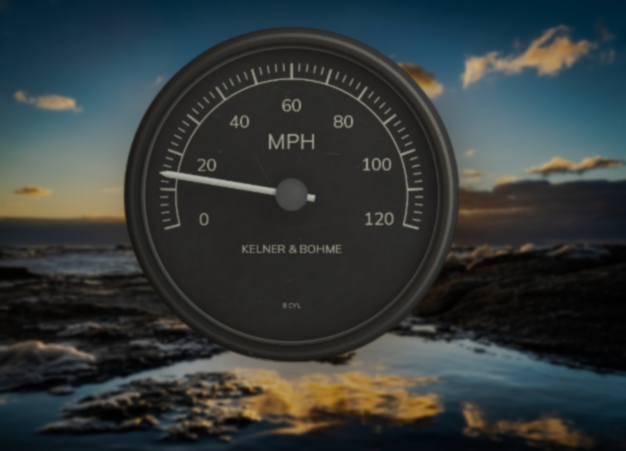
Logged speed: 14 mph
